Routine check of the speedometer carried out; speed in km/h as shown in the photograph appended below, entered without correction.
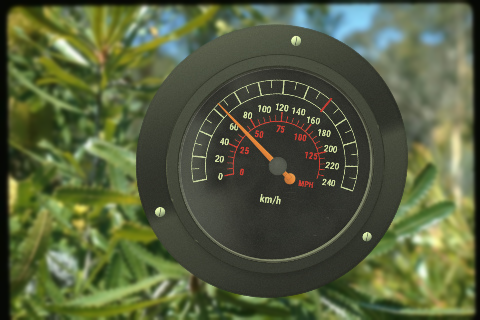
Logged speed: 65 km/h
